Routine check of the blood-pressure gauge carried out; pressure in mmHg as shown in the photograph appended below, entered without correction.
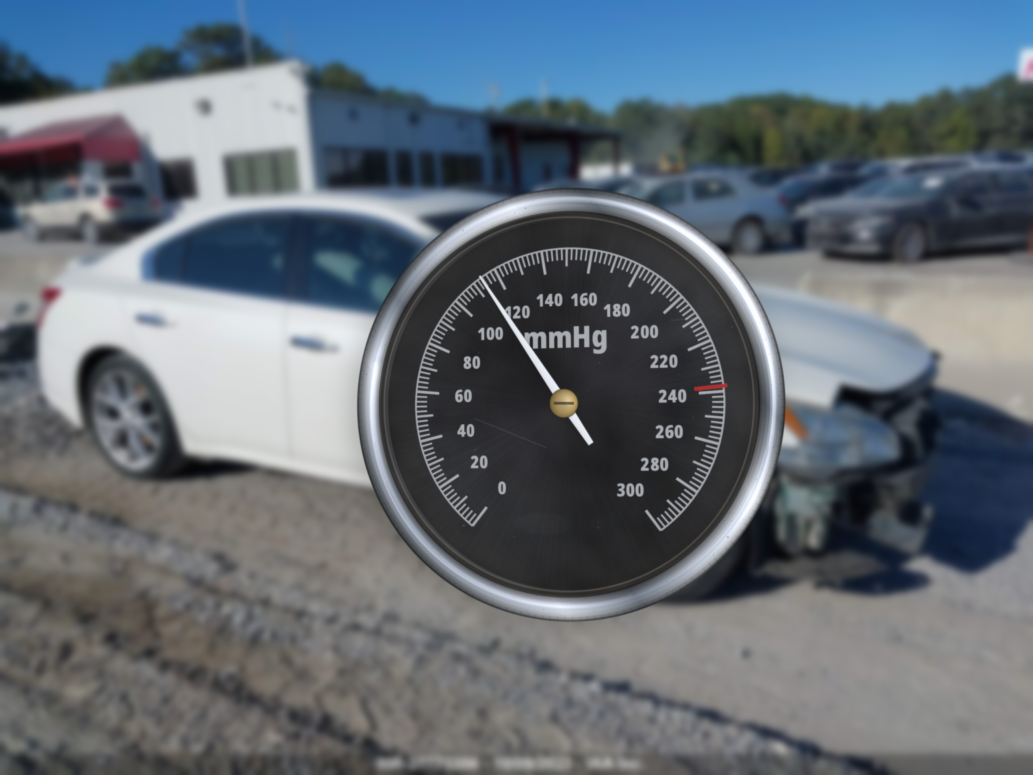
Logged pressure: 114 mmHg
